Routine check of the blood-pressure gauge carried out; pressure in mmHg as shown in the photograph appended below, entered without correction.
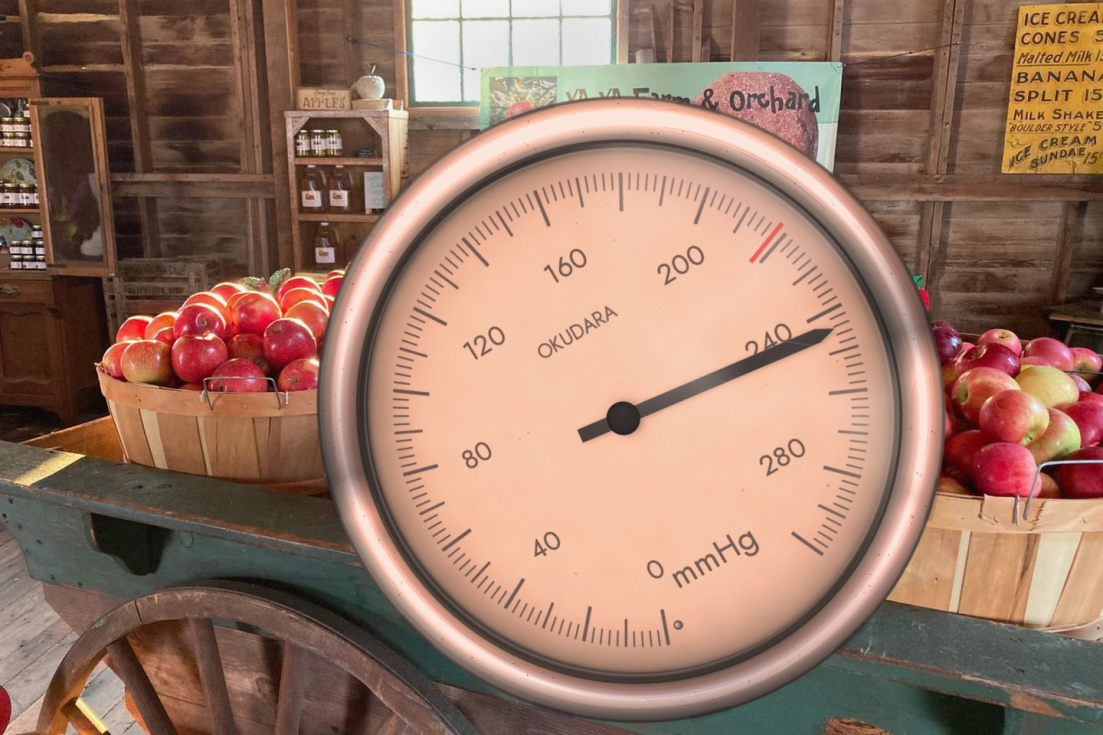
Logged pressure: 244 mmHg
